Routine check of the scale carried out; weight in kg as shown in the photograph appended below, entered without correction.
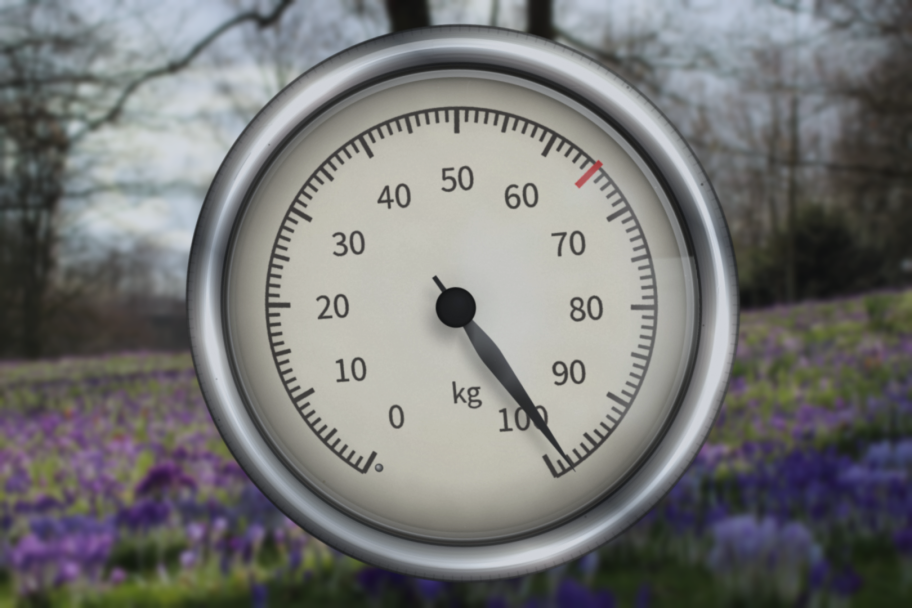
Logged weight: 98 kg
